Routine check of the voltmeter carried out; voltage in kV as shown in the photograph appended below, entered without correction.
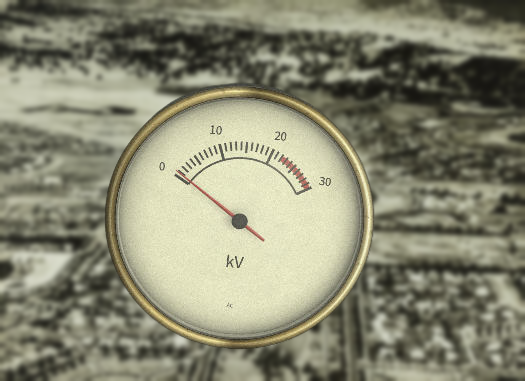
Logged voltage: 1 kV
